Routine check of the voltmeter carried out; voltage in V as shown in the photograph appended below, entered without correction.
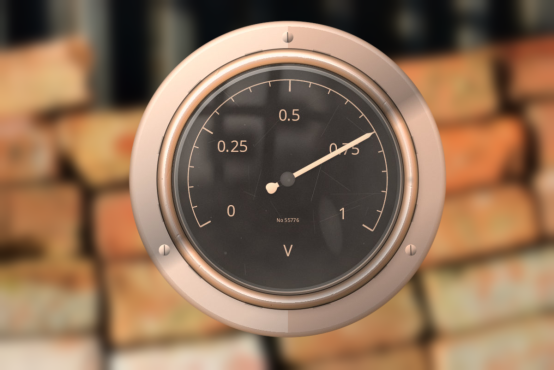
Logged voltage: 0.75 V
